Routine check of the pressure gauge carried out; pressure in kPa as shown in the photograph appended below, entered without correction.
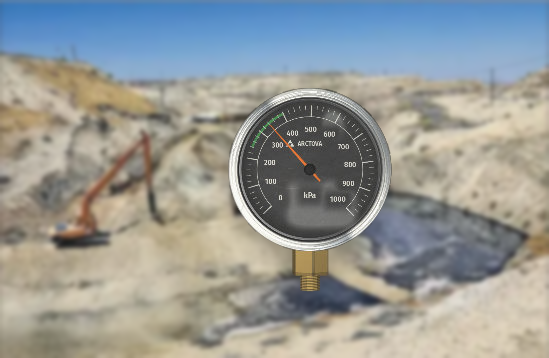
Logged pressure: 340 kPa
